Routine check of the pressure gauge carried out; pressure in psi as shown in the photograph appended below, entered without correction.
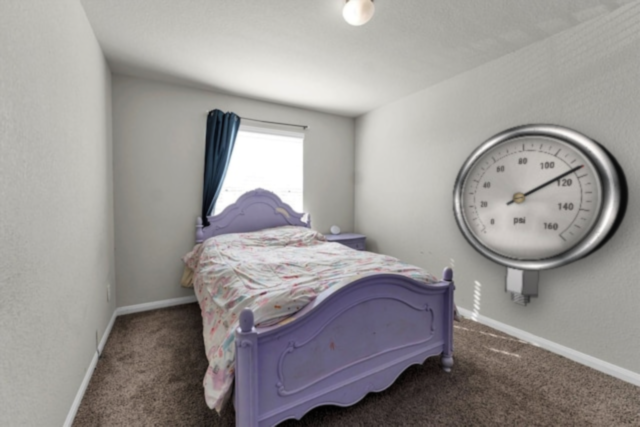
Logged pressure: 115 psi
